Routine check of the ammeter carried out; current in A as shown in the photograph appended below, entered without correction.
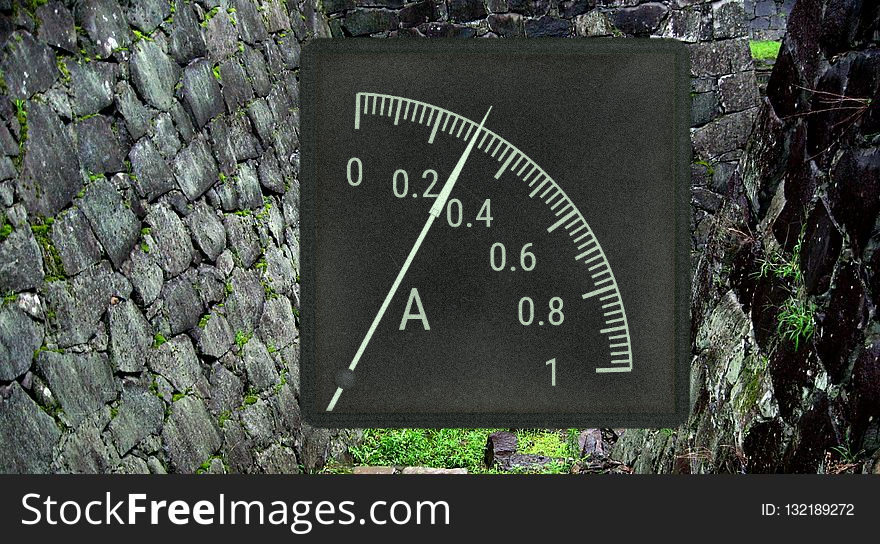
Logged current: 0.3 A
